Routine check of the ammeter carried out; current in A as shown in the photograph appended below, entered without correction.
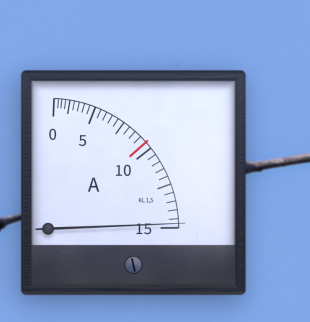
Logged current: 14.75 A
